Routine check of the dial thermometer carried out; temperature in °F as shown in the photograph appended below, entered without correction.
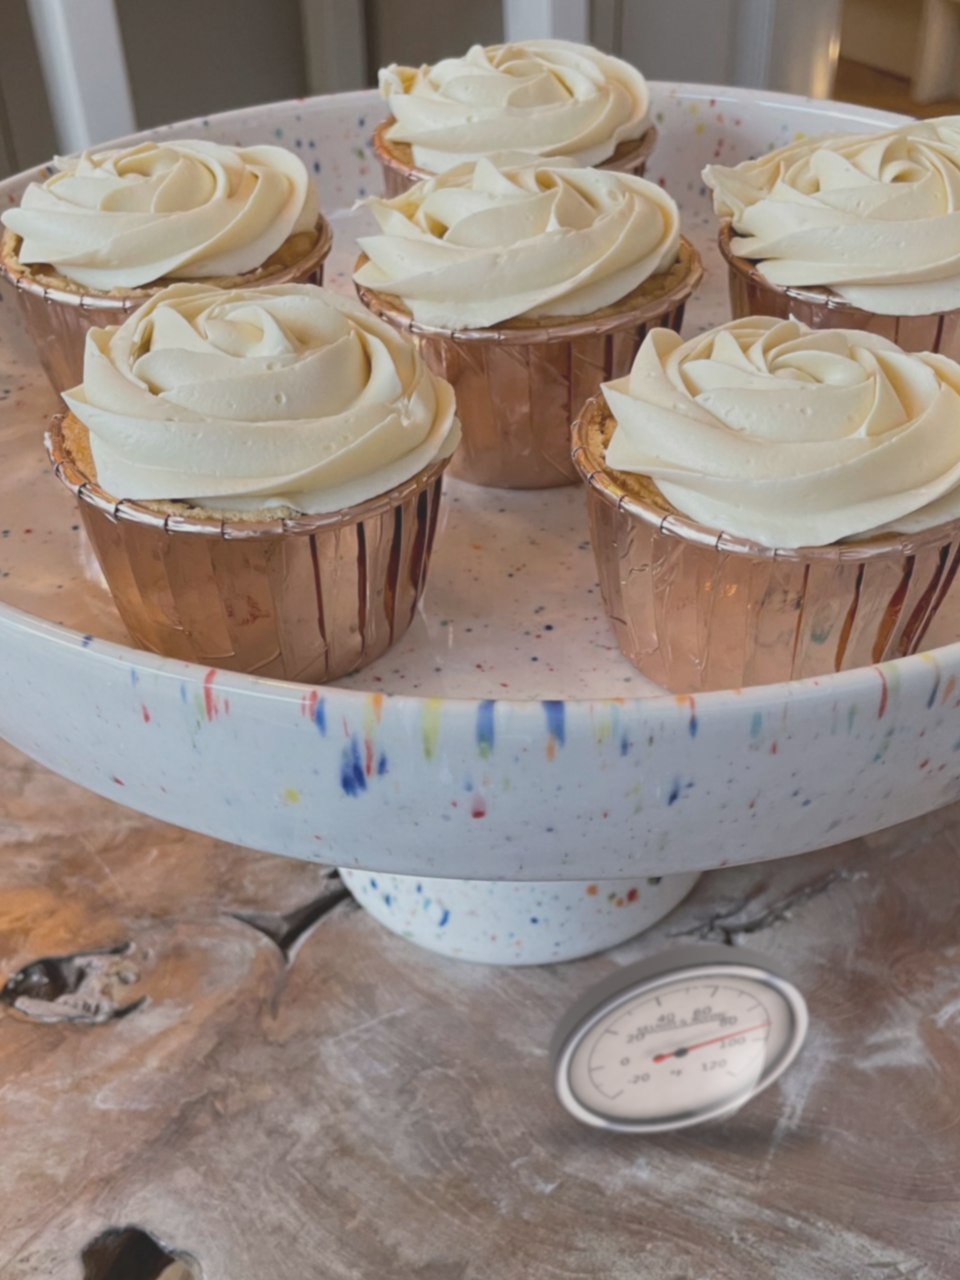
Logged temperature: 90 °F
